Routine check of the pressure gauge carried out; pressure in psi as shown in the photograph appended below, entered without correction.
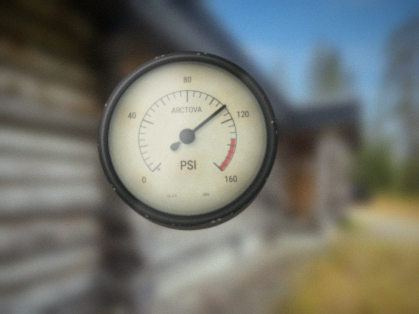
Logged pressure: 110 psi
